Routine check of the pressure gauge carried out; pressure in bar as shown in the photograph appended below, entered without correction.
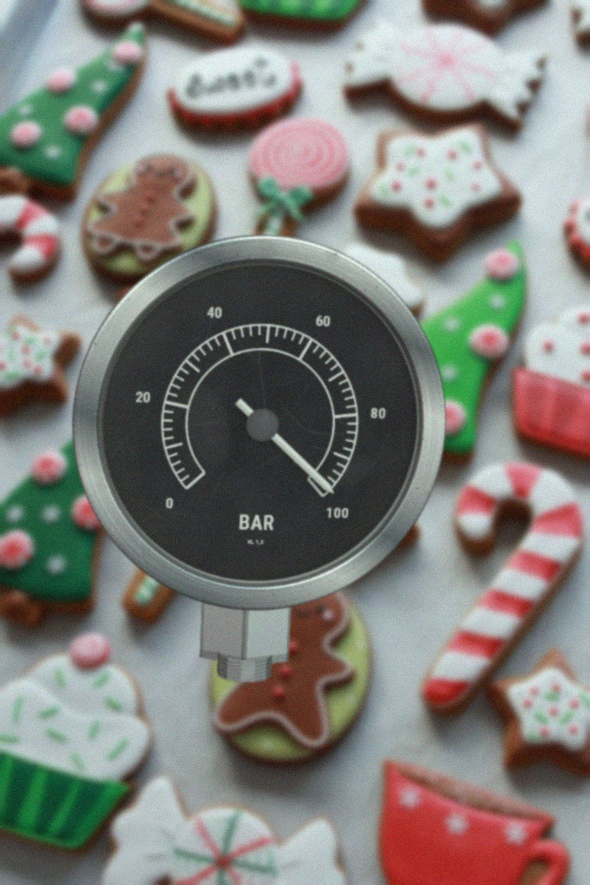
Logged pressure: 98 bar
